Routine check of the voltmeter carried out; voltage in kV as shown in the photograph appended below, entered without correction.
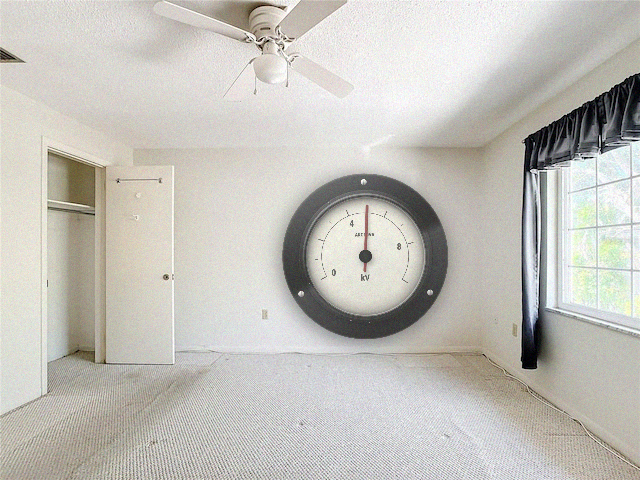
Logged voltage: 5 kV
